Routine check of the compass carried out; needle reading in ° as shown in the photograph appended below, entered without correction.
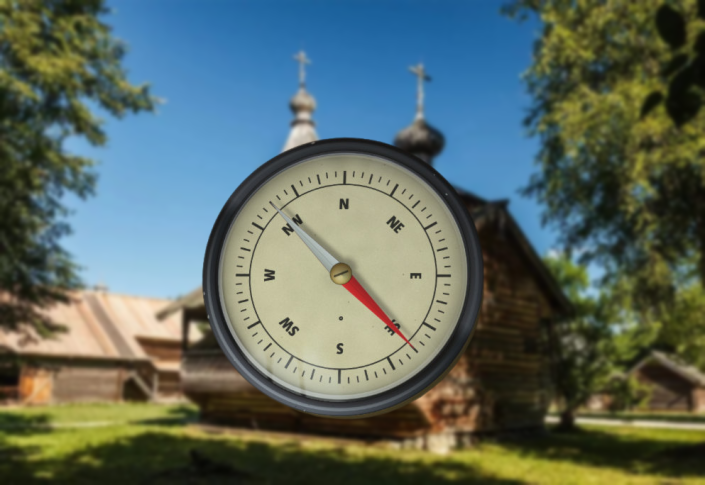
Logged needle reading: 135 °
